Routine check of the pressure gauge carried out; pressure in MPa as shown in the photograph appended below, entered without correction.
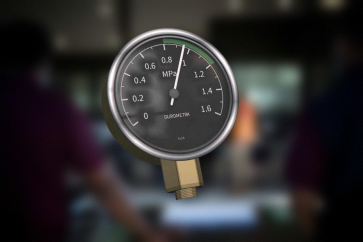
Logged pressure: 0.95 MPa
